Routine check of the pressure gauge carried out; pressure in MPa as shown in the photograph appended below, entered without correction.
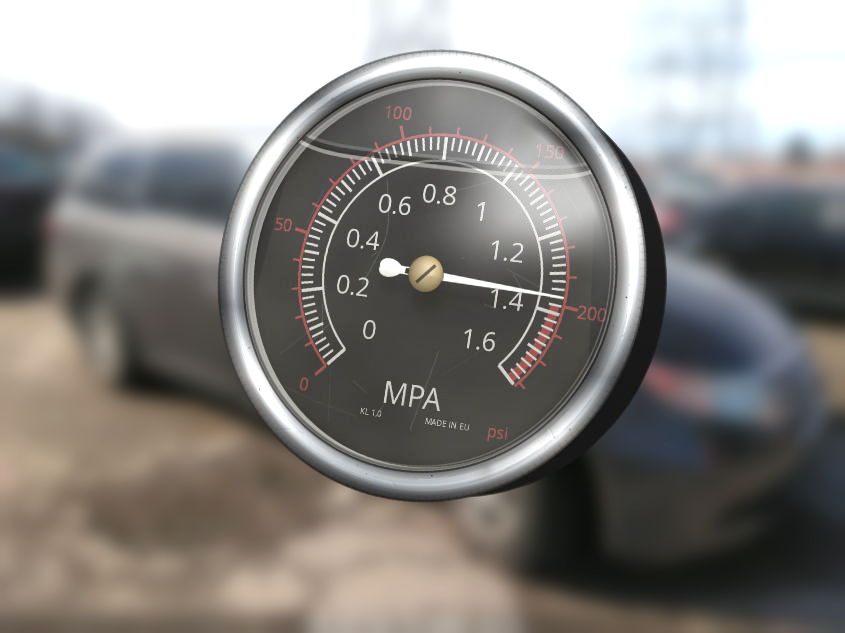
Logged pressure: 1.36 MPa
